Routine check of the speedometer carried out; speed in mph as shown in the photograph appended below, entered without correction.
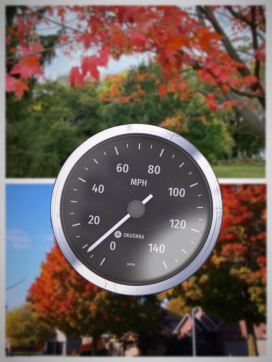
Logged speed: 7.5 mph
